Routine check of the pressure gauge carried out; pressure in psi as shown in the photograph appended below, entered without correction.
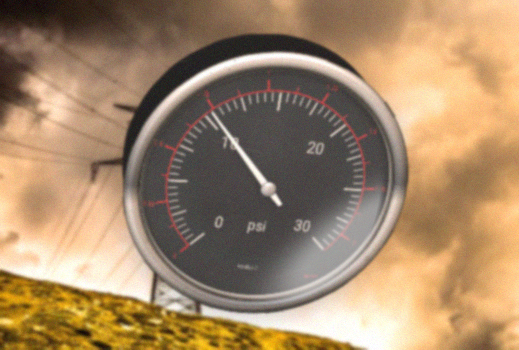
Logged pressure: 10.5 psi
